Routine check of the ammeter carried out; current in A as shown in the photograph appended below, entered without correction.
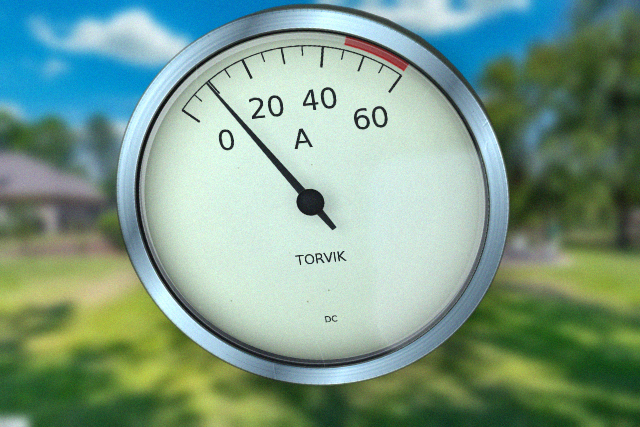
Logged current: 10 A
